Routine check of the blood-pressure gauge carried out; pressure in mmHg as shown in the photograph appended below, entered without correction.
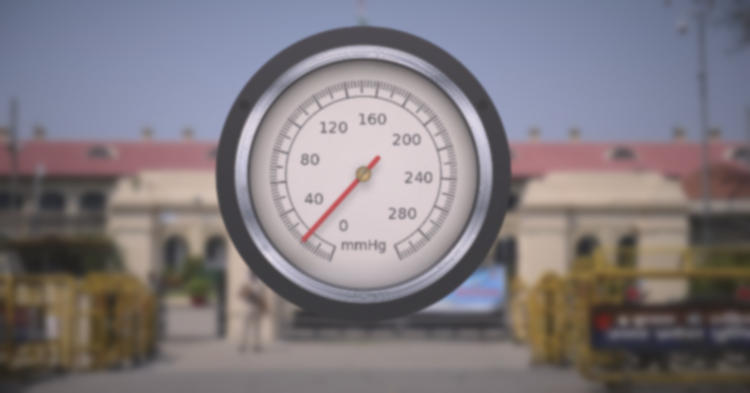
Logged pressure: 20 mmHg
